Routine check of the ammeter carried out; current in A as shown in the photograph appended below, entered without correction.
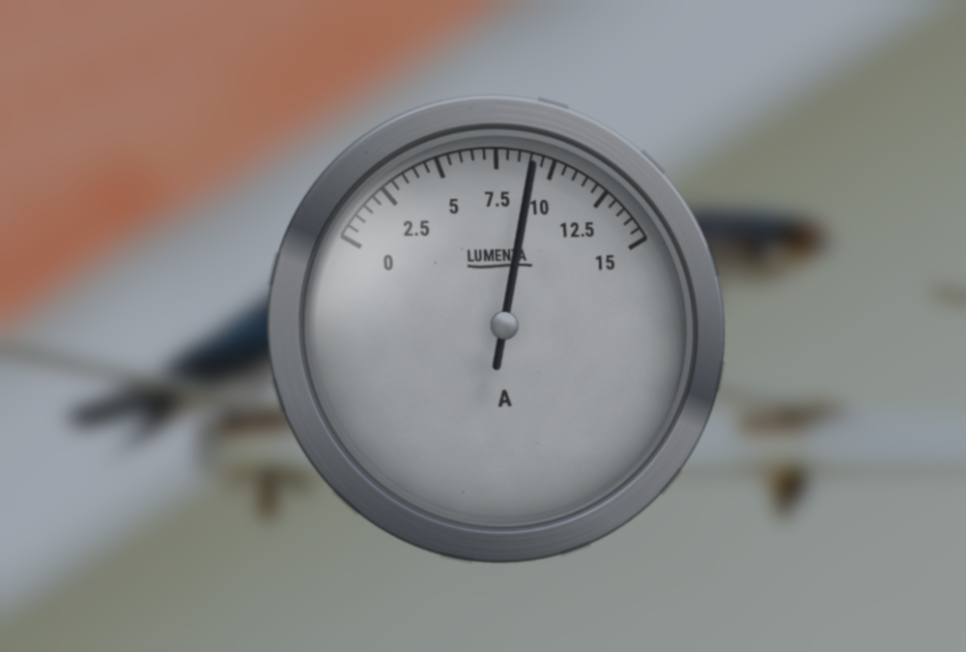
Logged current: 9 A
